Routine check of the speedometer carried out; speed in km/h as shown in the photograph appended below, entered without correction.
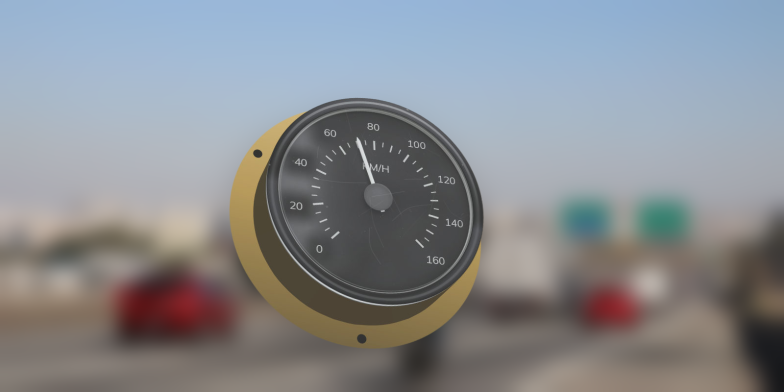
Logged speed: 70 km/h
